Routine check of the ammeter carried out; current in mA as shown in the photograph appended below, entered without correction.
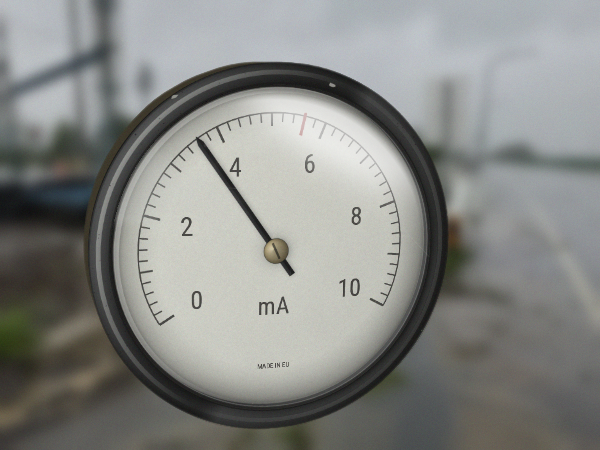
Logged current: 3.6 mA
